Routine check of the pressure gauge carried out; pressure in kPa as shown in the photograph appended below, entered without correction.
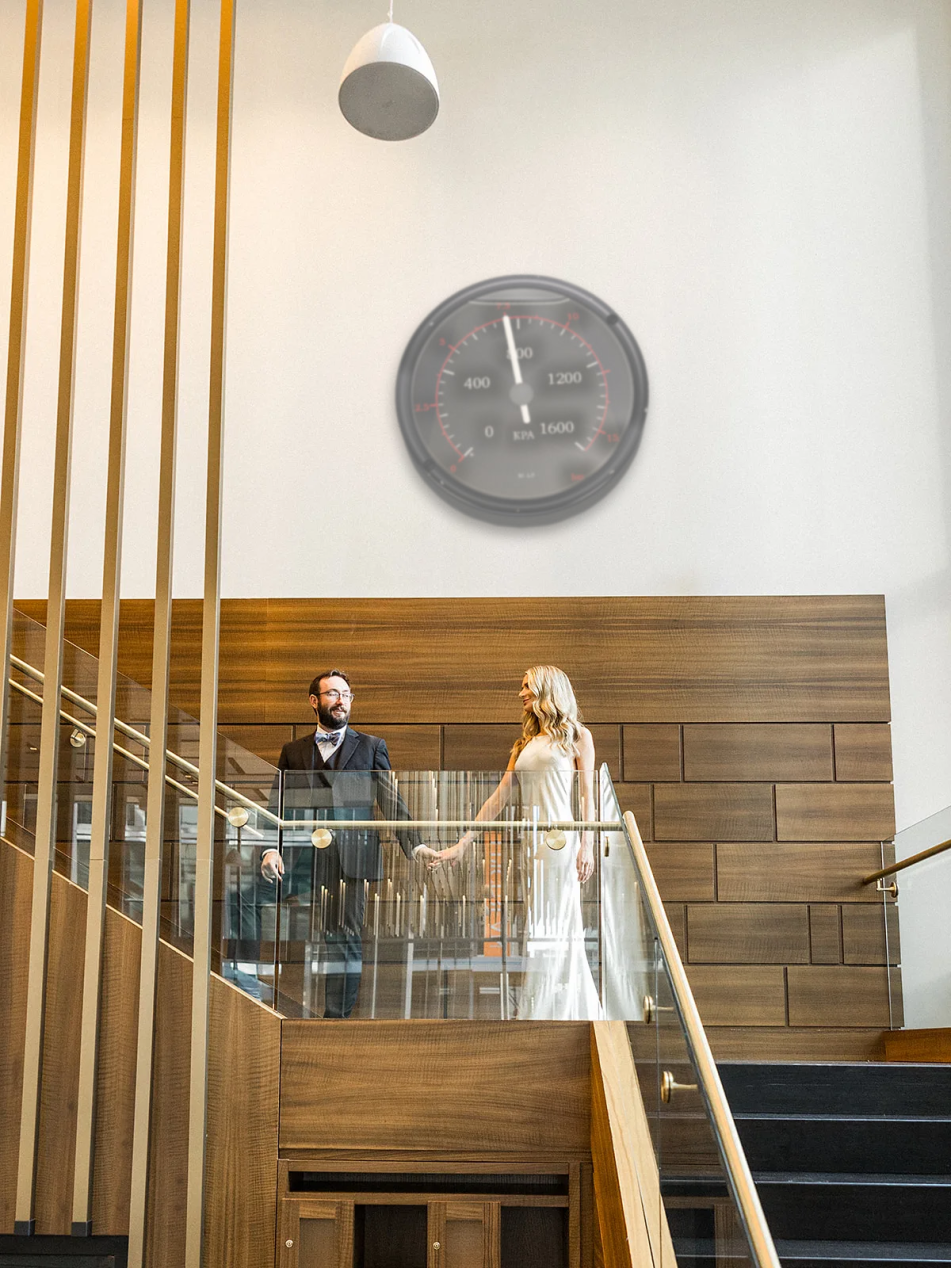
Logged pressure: 750 kPa
